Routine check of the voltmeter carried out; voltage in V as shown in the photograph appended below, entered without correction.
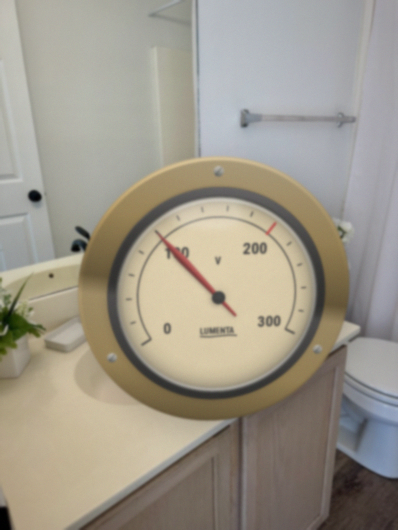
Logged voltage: 100 V
